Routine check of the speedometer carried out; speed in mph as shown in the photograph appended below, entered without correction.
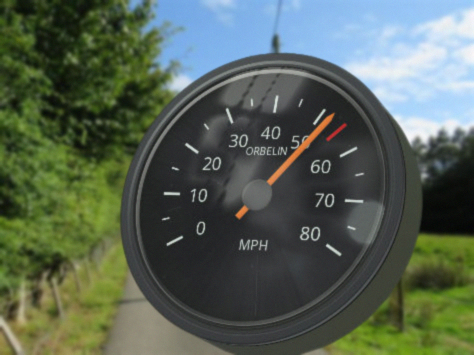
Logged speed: 52.5 mph
